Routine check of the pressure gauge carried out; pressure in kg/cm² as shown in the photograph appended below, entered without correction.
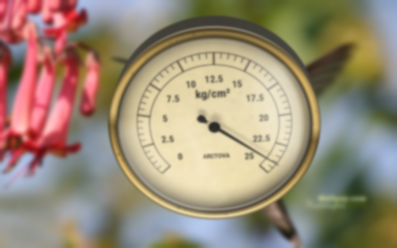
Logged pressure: 24 kg/cm²
